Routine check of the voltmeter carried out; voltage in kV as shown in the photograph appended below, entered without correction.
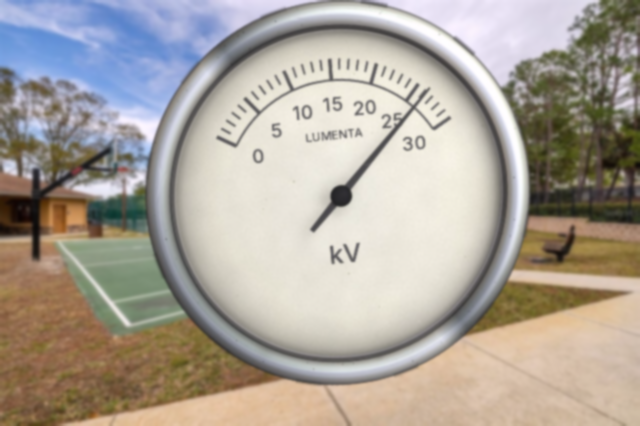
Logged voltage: 26 kV
